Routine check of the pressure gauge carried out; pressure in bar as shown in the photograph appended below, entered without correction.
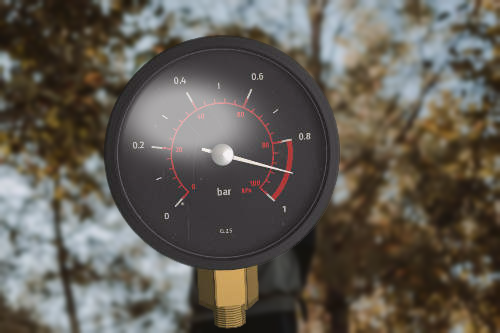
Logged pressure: 0.9 bar
